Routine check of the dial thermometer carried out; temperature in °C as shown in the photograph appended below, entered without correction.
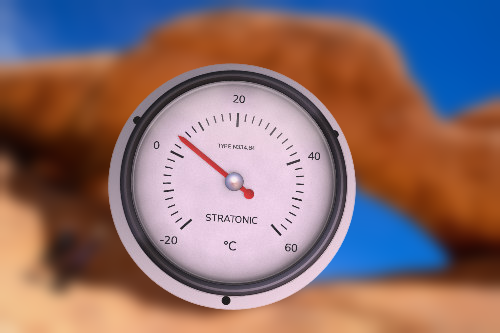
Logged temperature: 4 °C
